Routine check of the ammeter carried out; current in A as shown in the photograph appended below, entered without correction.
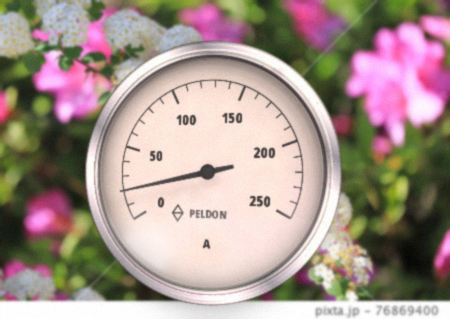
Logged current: 20 A
